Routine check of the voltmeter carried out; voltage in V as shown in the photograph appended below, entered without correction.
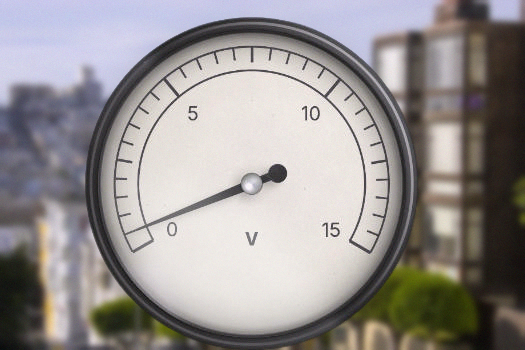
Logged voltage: 0.5 V
